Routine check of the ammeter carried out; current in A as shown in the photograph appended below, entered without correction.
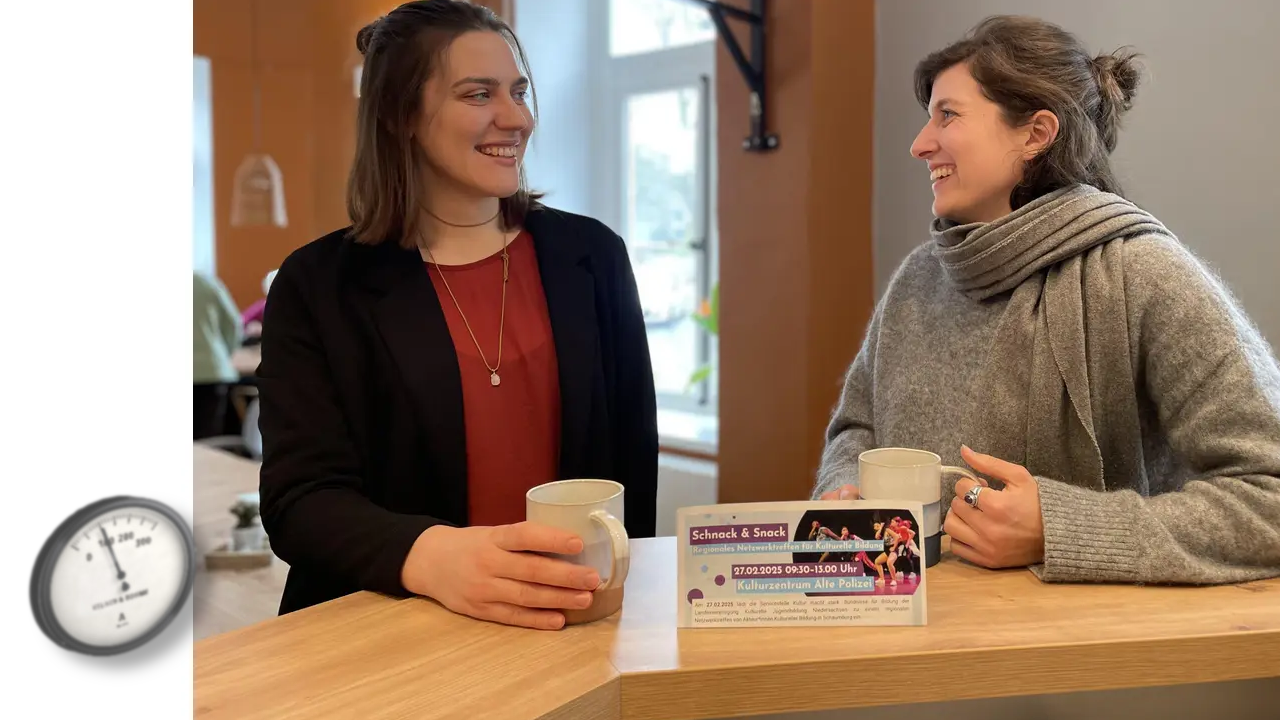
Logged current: 100 A
